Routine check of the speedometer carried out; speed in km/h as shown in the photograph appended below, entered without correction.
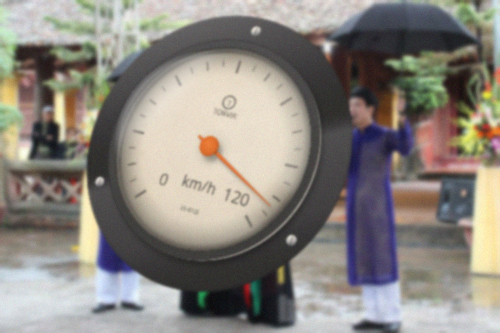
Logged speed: 112.5 km/h
